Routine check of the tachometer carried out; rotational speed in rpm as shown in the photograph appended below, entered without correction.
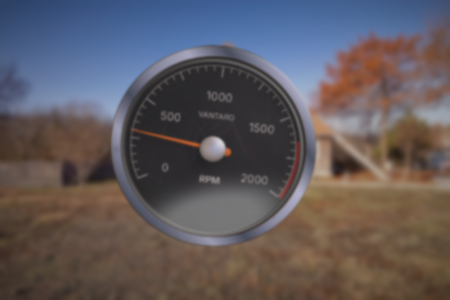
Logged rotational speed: 300 rpm
